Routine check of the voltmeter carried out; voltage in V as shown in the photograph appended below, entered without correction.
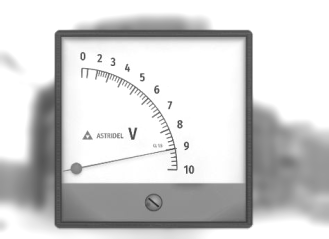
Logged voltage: 9 V
